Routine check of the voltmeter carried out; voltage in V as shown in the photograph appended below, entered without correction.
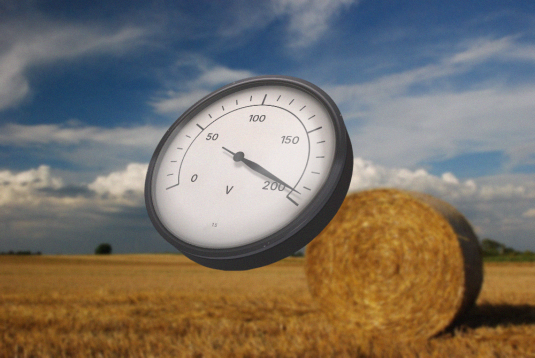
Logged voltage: 195 V
